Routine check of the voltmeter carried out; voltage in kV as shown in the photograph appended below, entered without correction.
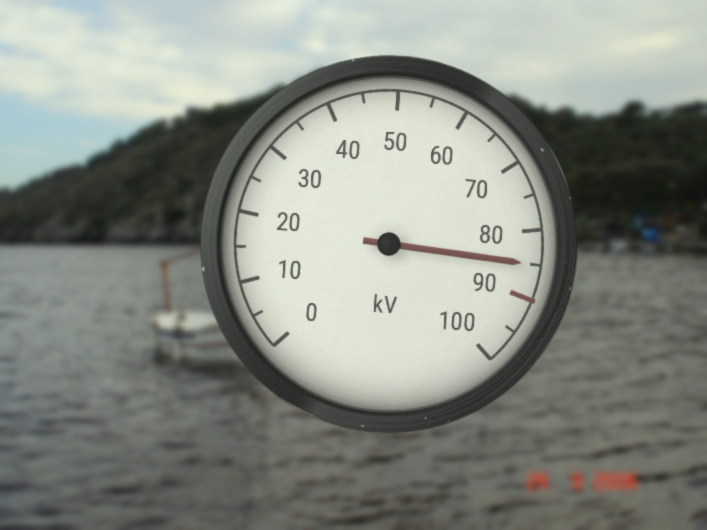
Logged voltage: 85 kV
